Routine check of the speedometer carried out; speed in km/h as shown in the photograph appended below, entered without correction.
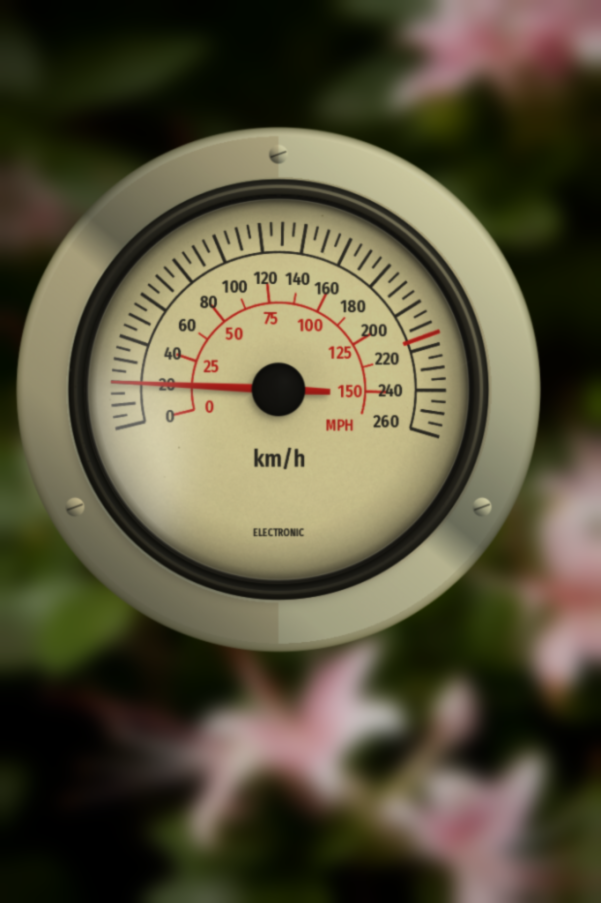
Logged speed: 20 km/h
